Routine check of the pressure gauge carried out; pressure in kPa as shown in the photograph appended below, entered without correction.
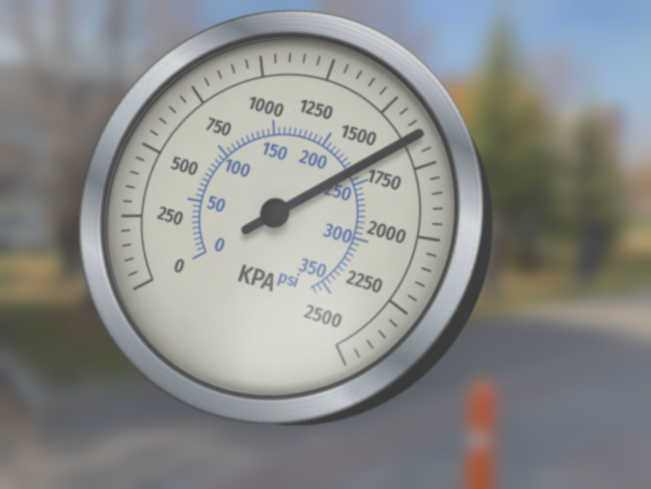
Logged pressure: 1650 kPa
